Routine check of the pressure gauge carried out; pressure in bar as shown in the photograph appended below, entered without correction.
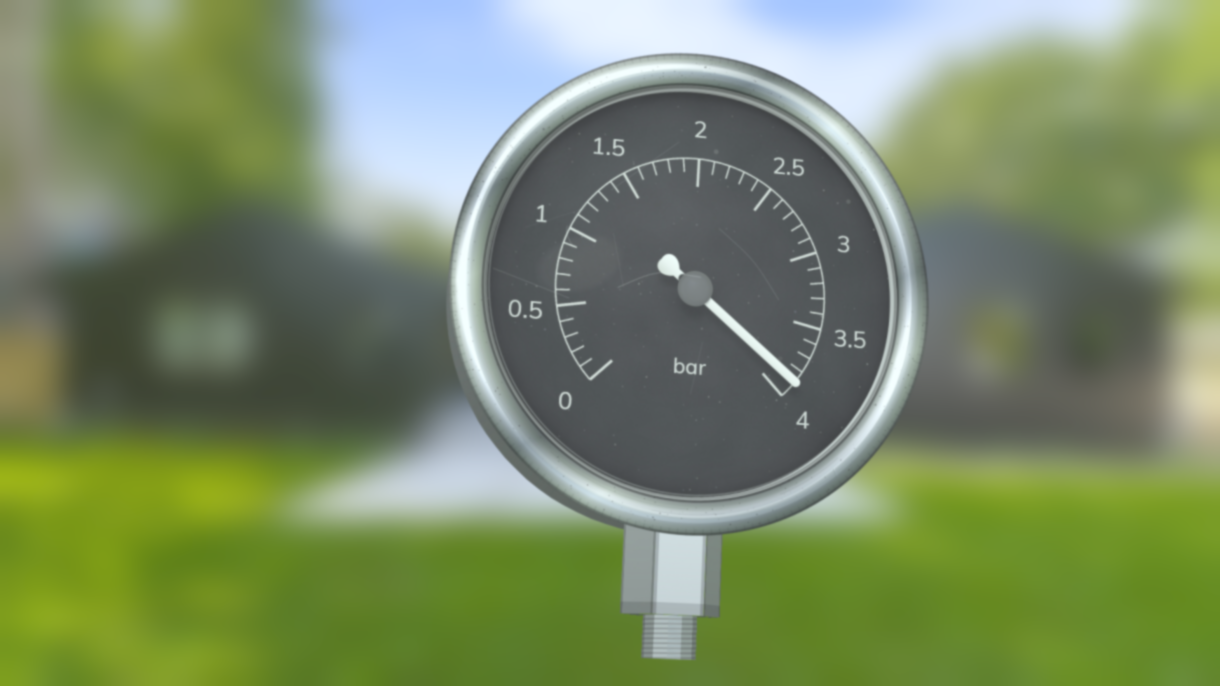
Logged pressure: 3.9 bar
